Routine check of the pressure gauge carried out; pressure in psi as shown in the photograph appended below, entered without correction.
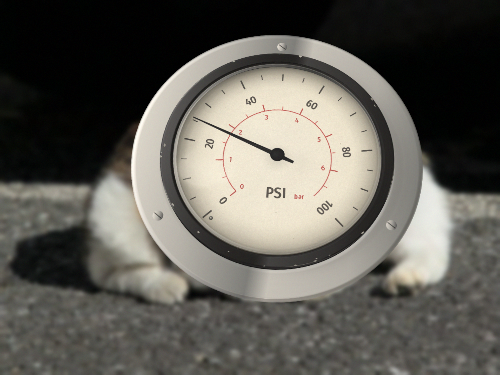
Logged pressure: 25 psi
